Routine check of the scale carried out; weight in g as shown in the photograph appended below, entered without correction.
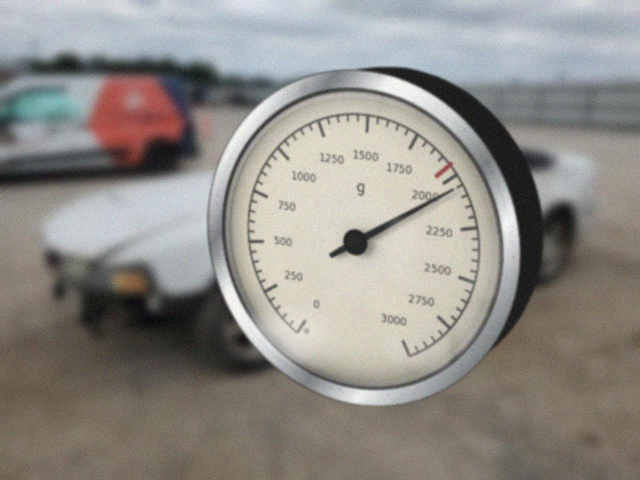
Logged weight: 2050 g
